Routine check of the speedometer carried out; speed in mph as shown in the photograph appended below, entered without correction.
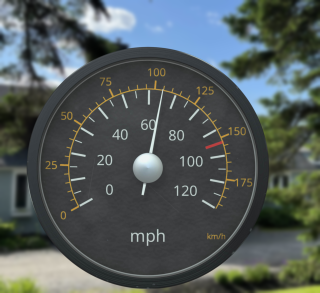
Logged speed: 65 mph
